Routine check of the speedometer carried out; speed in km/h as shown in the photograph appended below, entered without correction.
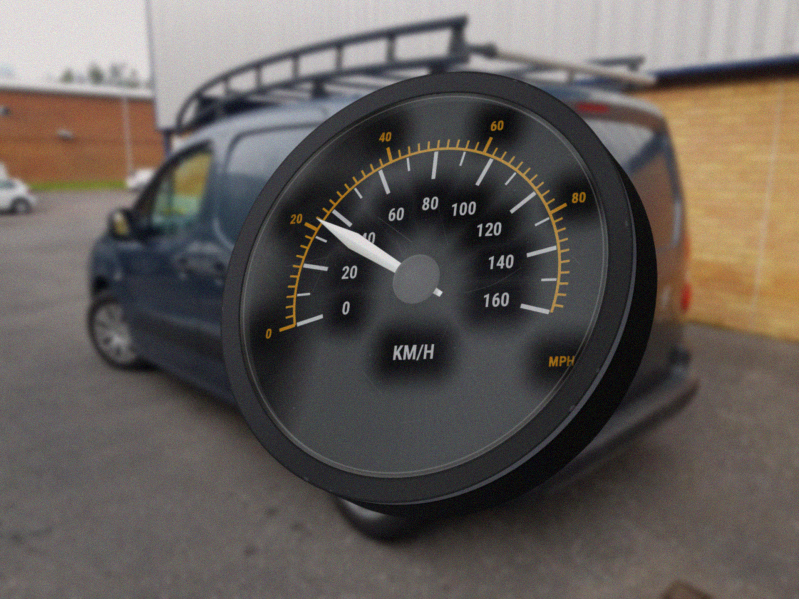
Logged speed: 35 km/h
